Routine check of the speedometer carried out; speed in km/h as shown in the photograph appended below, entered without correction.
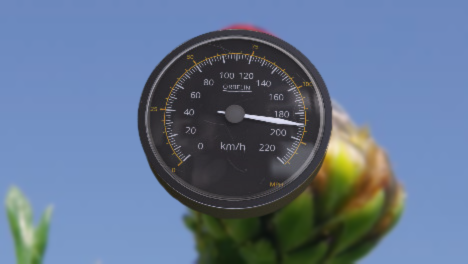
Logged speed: 190 km/h
